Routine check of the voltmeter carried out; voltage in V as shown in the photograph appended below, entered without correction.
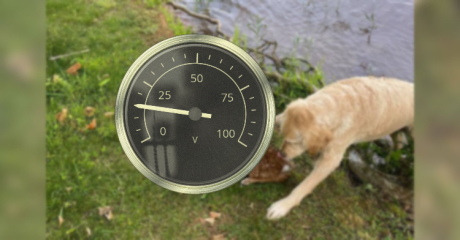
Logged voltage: 15 V
